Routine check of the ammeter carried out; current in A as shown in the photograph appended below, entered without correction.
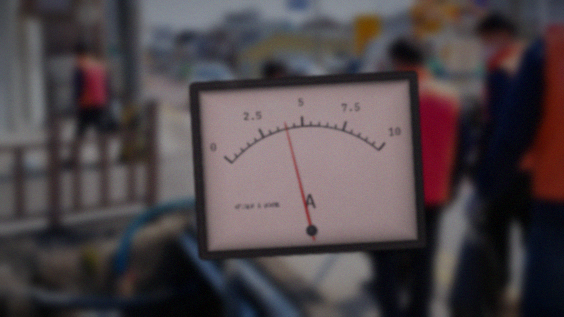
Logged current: 4 A
